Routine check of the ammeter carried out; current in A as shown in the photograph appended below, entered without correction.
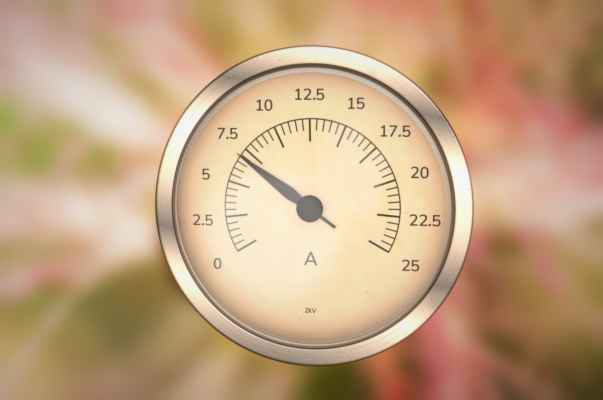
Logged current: 7 A
